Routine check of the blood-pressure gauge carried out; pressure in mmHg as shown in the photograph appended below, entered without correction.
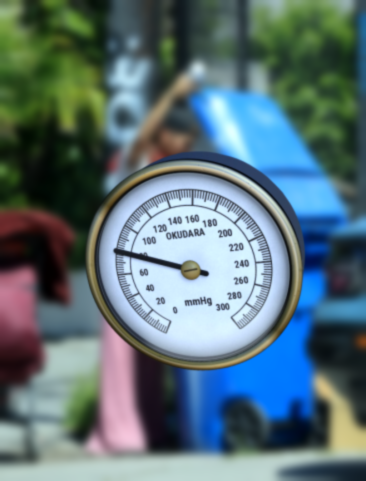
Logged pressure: 80 mmHg
